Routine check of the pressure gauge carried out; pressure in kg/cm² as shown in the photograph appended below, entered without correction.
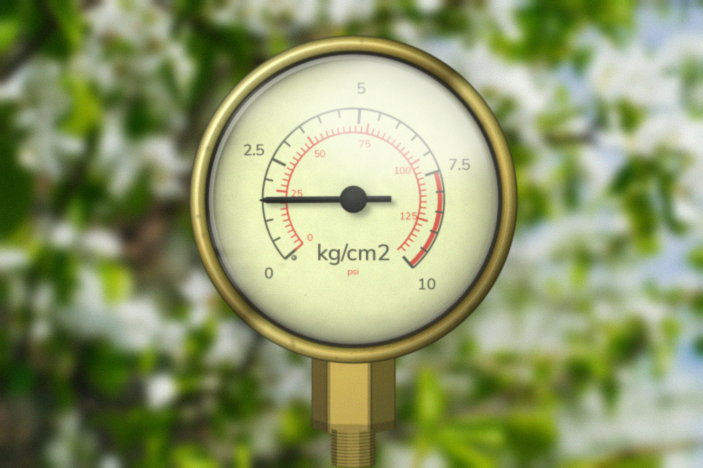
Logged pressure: 1.5 kg/cm²
